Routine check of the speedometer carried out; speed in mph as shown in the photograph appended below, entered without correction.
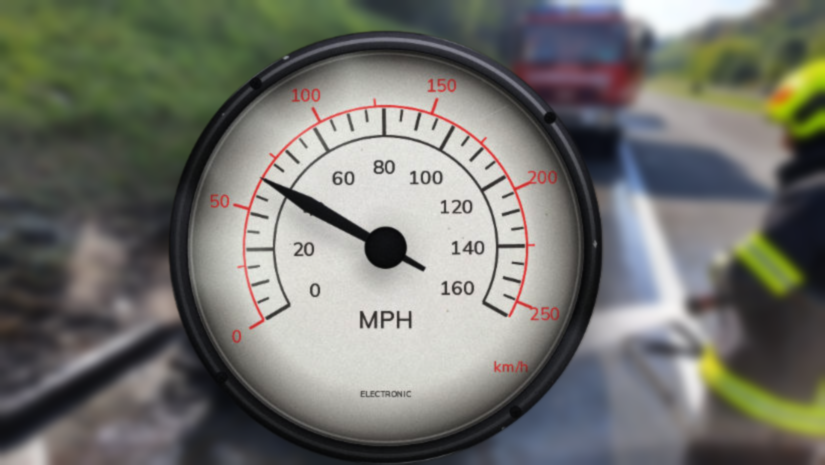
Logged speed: 40 mph
